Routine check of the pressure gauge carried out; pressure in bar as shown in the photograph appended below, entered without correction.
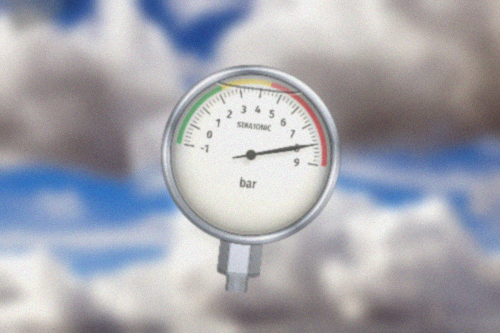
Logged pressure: 8 bar
